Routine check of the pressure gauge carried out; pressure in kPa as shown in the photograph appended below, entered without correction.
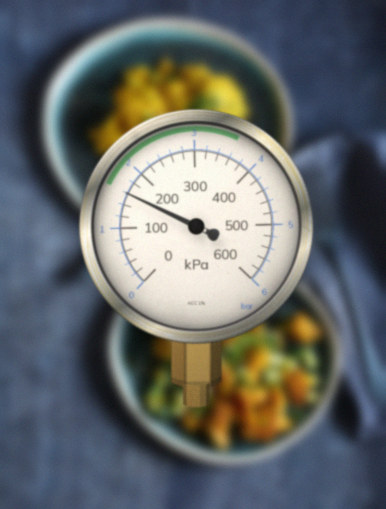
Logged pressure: 160 kPa
